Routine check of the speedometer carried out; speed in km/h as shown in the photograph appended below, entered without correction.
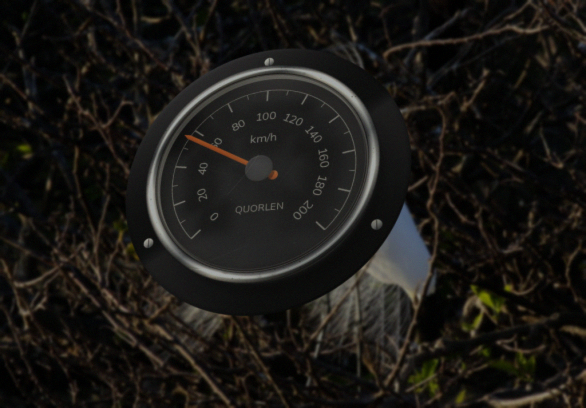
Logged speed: 55 km/h
